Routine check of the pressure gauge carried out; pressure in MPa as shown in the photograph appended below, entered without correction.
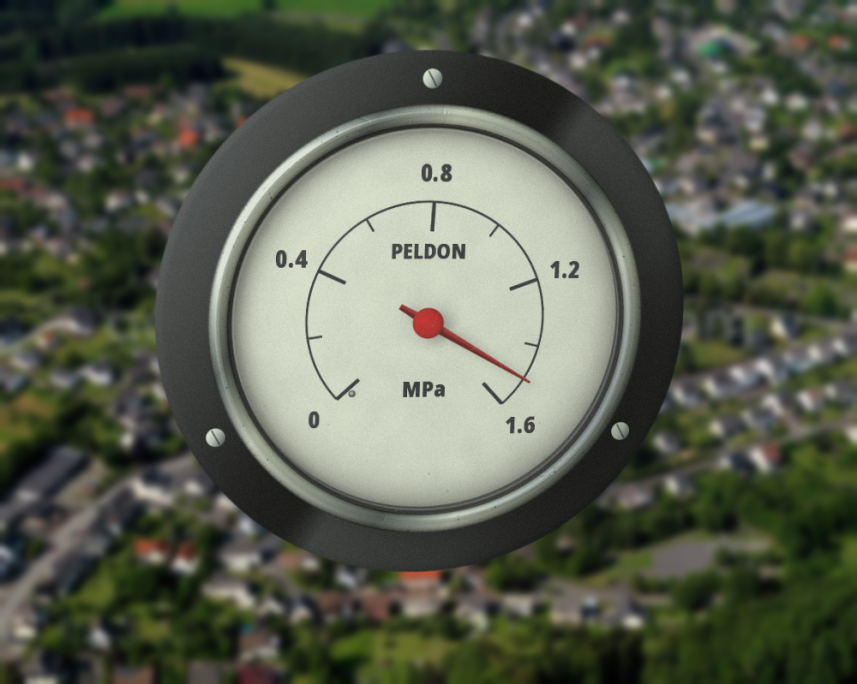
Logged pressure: 1.5 MPa
